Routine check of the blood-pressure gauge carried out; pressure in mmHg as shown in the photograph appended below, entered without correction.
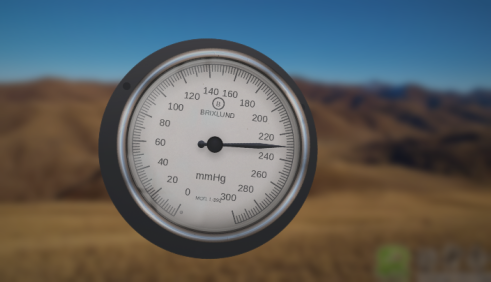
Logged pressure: 230 mmHg
